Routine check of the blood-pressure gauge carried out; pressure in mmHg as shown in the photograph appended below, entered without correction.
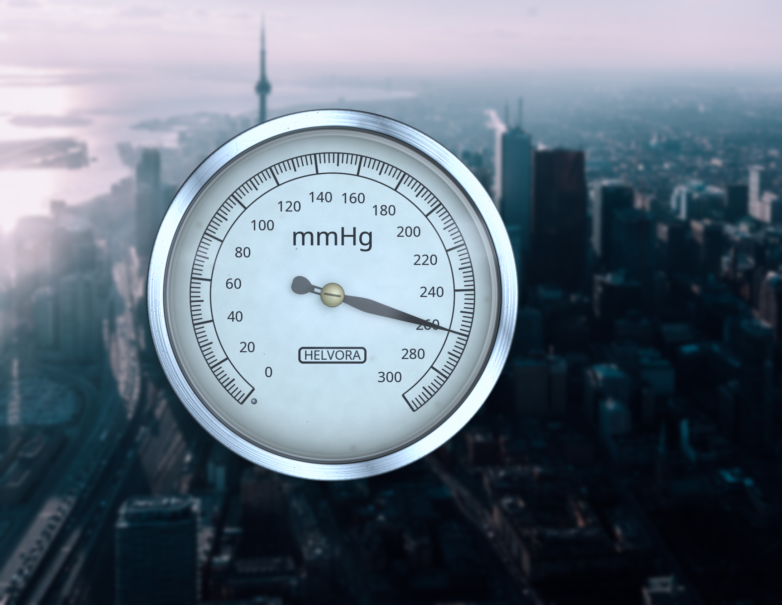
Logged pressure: 260 mmHg
